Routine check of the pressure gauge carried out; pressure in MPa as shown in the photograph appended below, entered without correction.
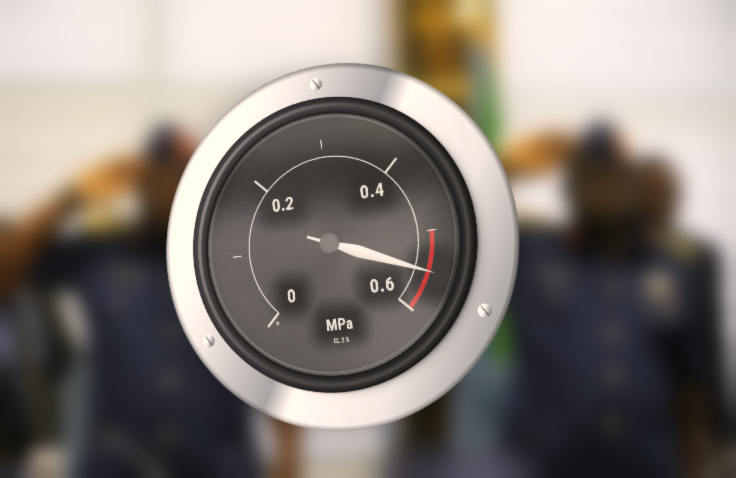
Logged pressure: 0.55 MPa
